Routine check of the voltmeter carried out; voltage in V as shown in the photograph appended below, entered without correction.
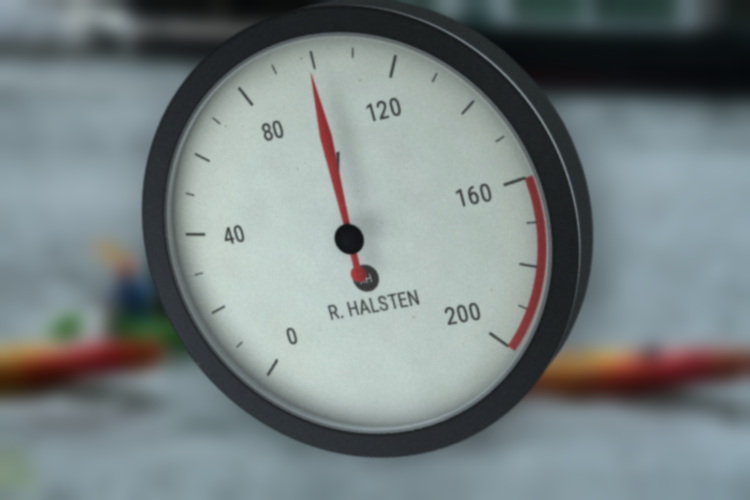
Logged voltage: 100 V
